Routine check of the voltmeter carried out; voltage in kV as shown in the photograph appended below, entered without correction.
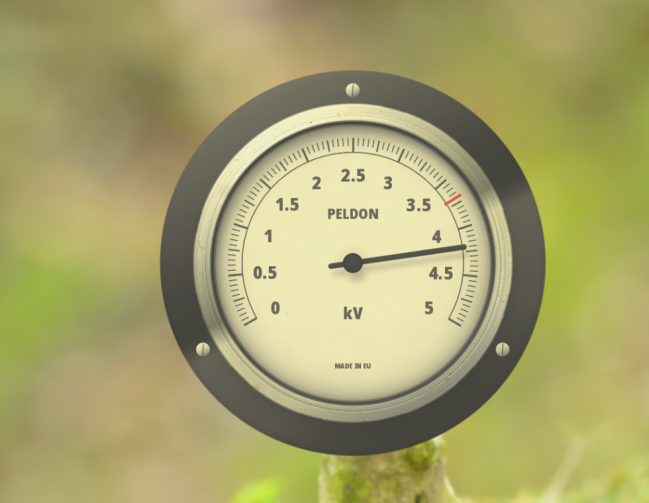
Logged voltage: 4.2 kV
